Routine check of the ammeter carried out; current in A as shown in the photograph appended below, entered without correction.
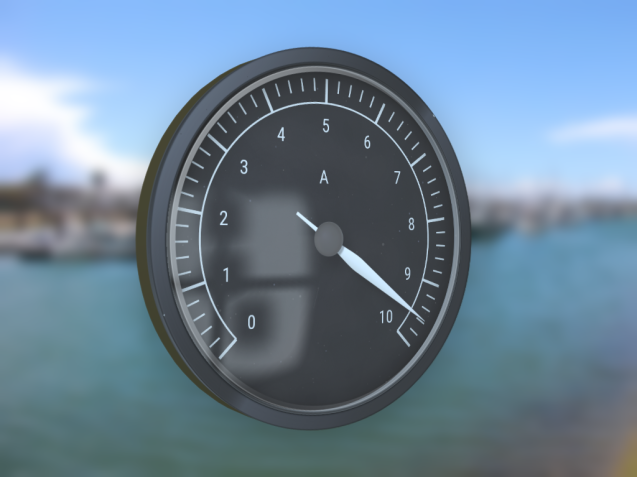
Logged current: 9.6 A
